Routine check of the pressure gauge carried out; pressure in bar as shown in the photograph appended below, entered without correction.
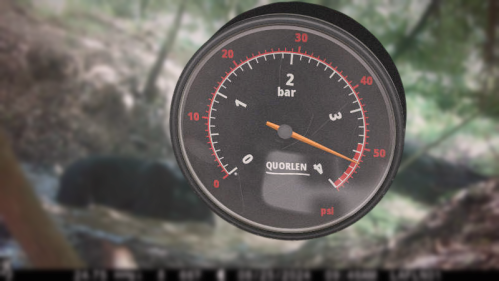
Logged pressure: 3.6 bar
